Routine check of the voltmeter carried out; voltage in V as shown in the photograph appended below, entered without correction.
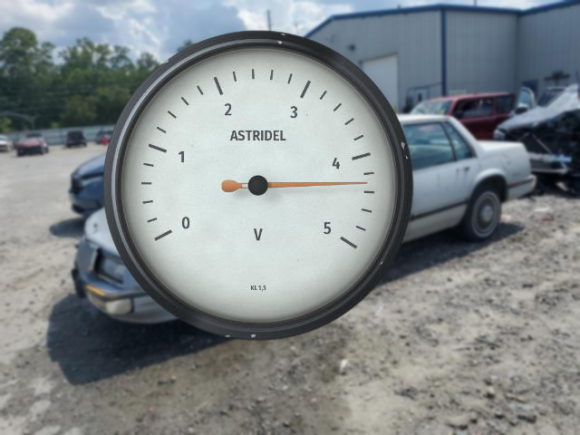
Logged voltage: 4.3 V
